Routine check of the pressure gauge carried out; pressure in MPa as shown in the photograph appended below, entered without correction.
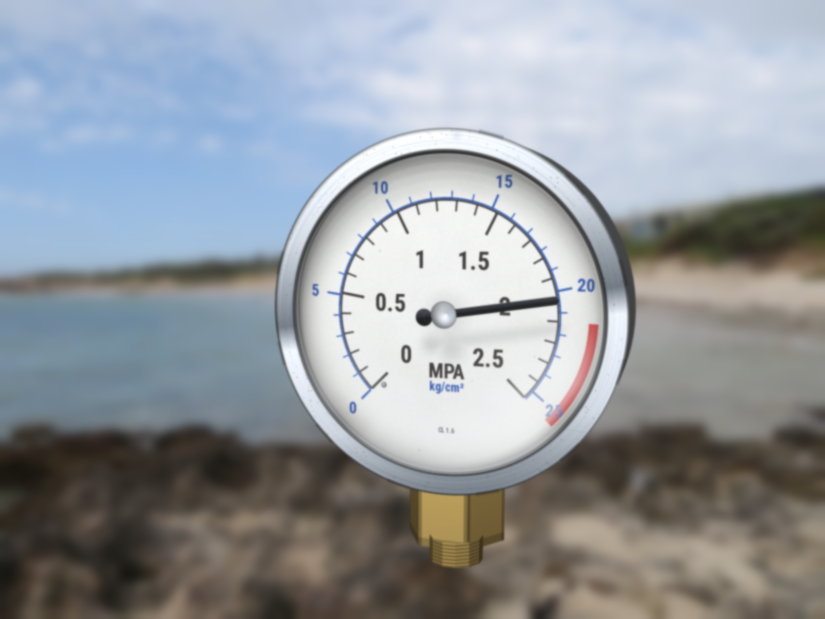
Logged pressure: 2 MPa
